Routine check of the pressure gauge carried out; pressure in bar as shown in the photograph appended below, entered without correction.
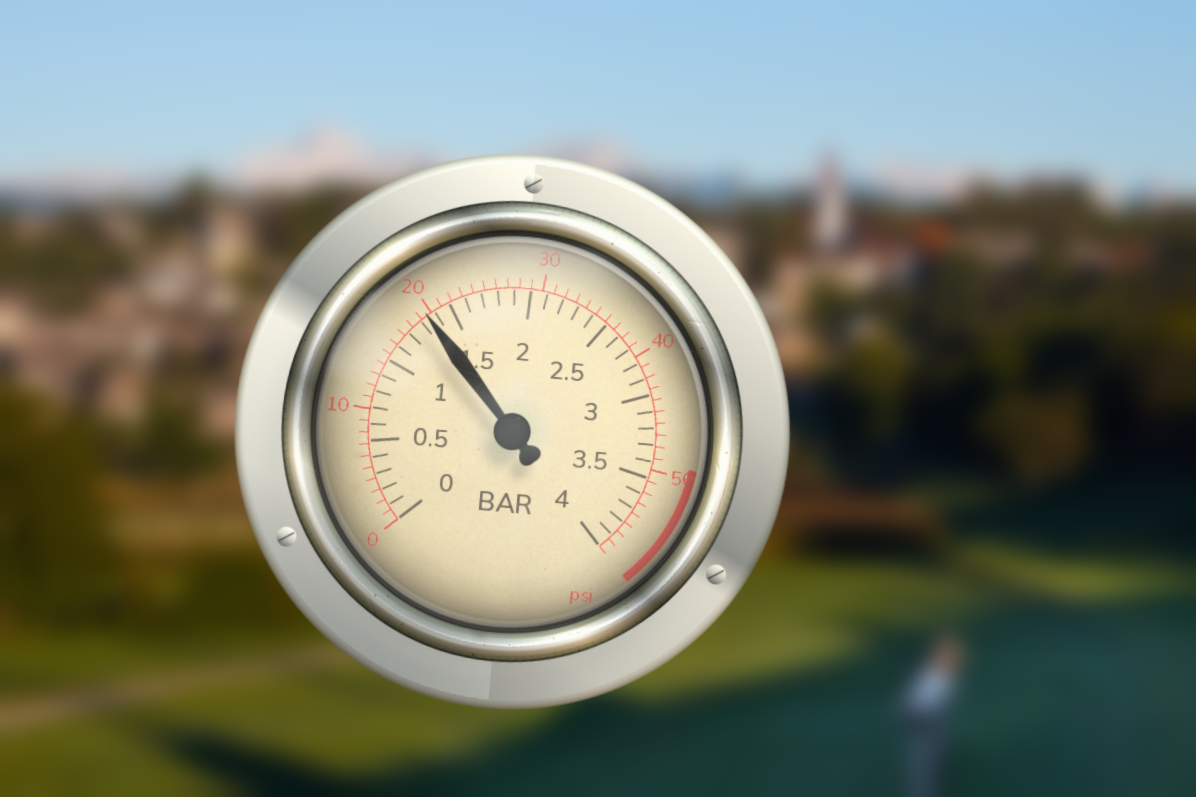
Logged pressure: 1.35 bar
